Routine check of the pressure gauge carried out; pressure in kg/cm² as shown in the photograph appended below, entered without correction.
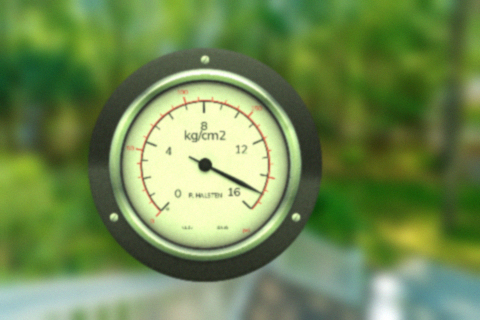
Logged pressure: 15 kg/cm²
